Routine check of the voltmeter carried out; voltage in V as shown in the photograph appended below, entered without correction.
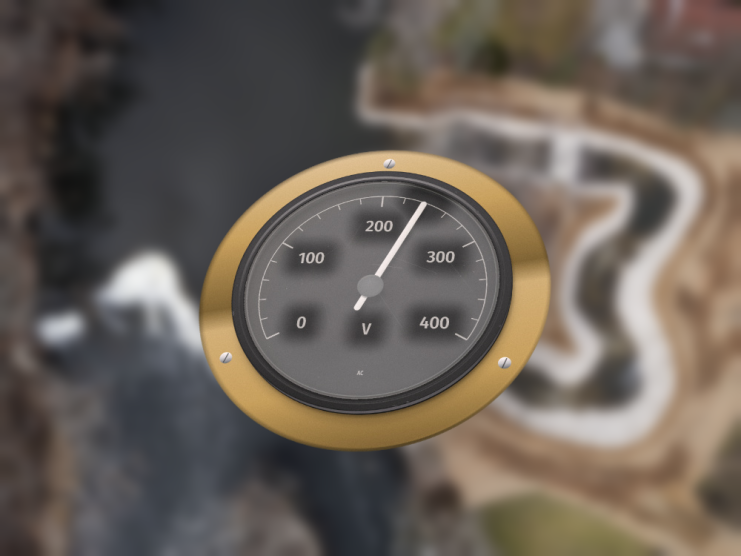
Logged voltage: 240 V
